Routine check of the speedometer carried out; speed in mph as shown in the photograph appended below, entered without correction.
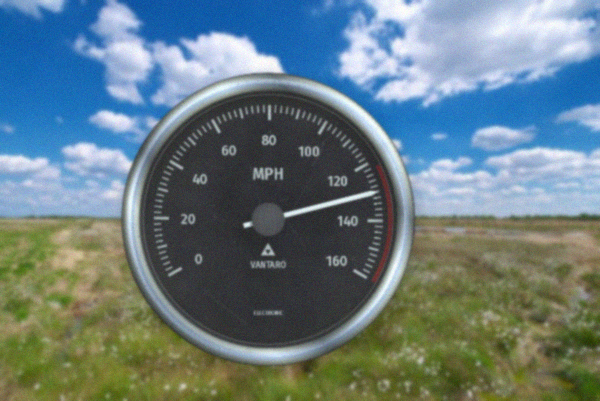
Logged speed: 130 mph
